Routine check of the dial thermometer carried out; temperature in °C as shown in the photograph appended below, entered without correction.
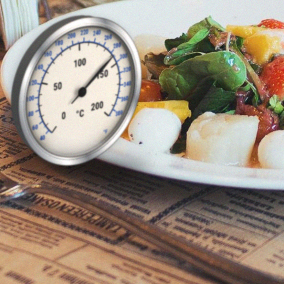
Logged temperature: 140 °C
